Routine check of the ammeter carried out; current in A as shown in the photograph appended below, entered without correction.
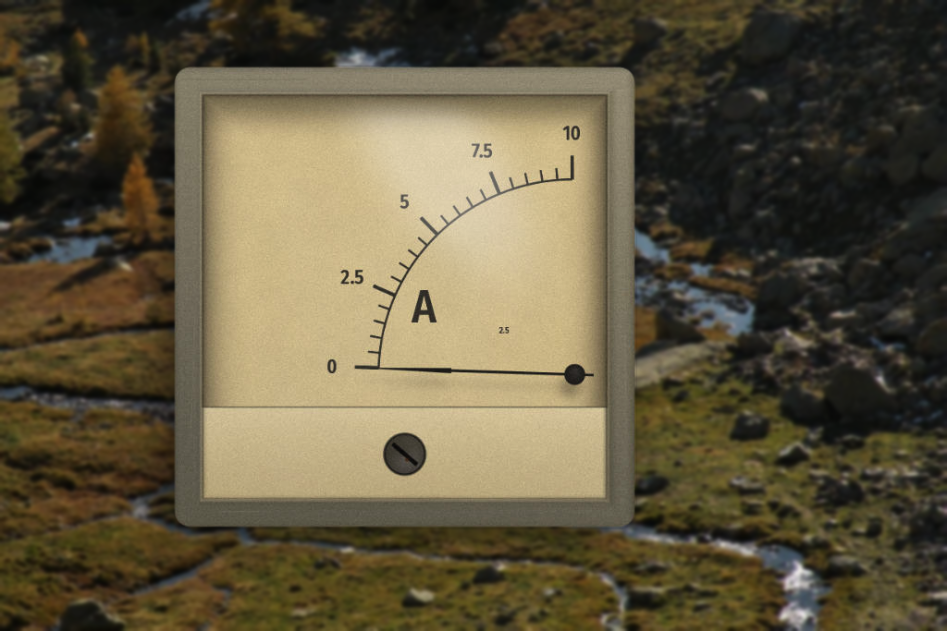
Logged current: 0 A
